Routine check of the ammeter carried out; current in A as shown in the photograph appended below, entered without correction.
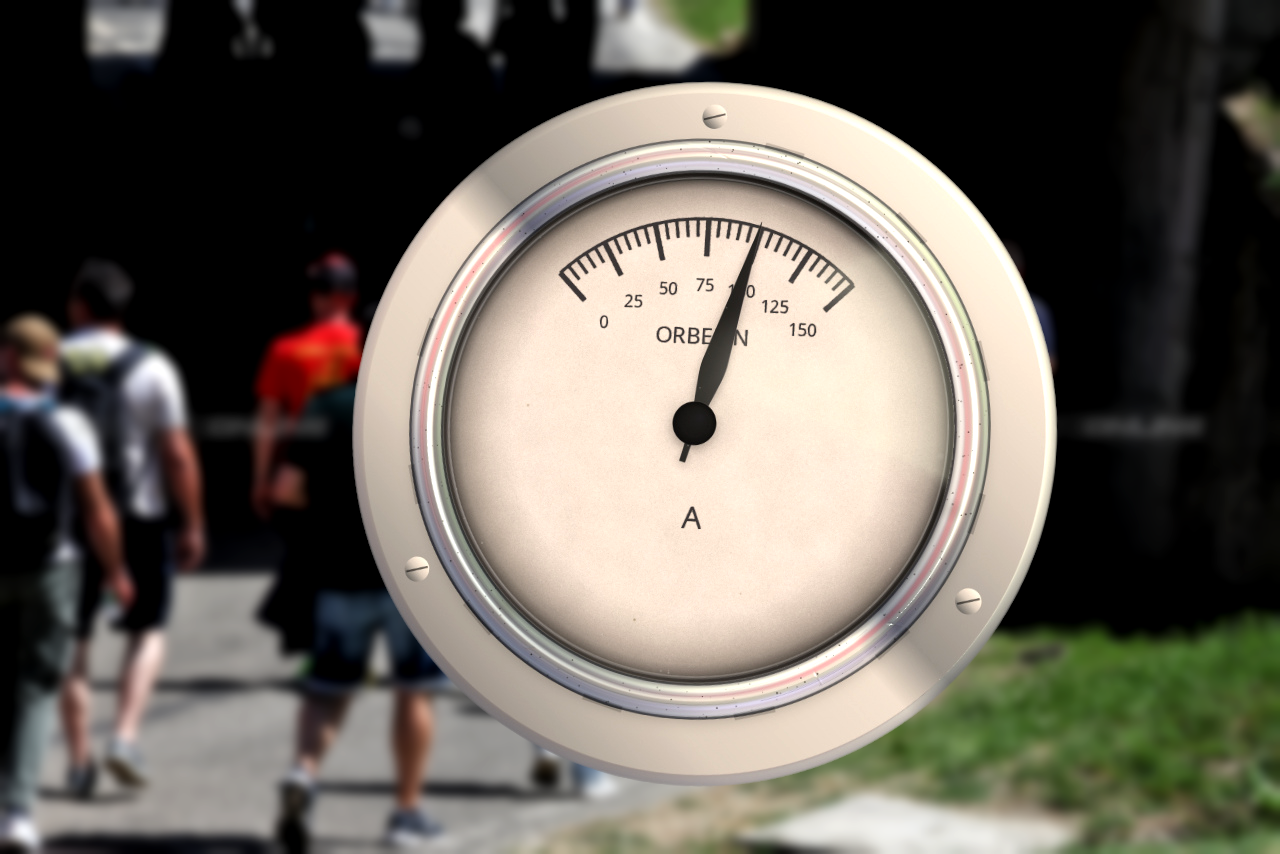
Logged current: 100 A
